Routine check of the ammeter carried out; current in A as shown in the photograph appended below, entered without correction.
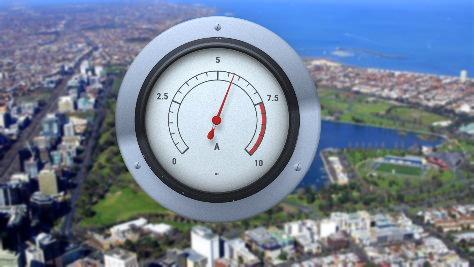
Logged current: 5.75 A
